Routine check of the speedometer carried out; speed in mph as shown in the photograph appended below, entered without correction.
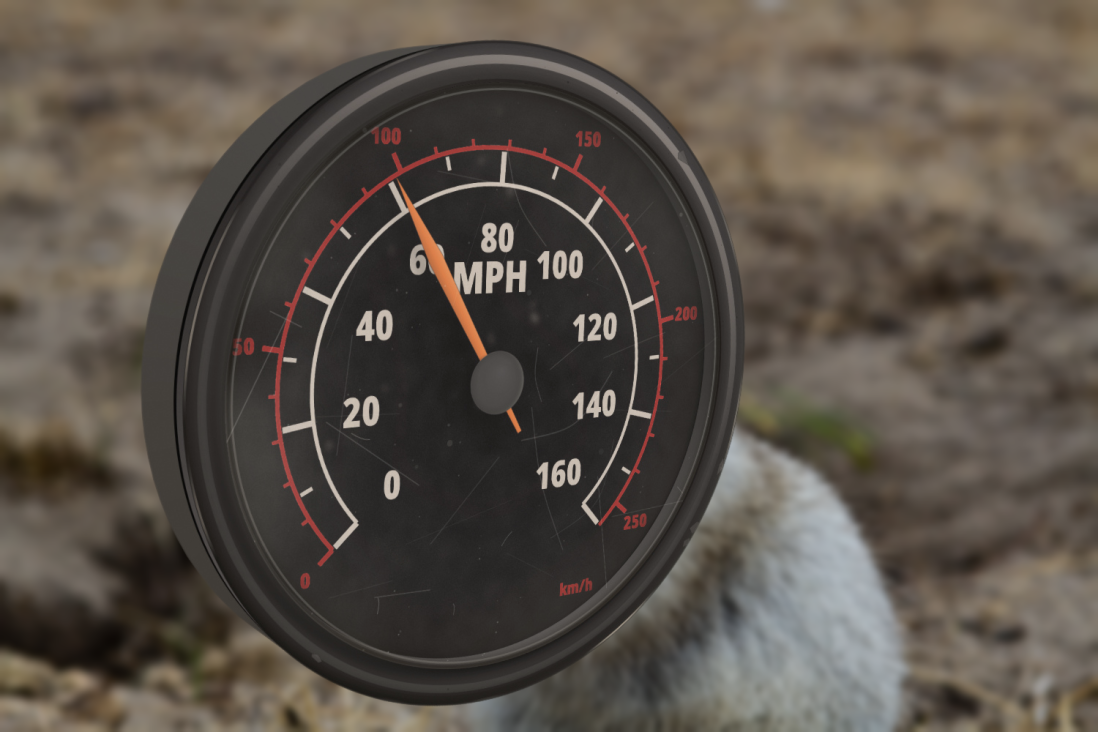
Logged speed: 60 mph
